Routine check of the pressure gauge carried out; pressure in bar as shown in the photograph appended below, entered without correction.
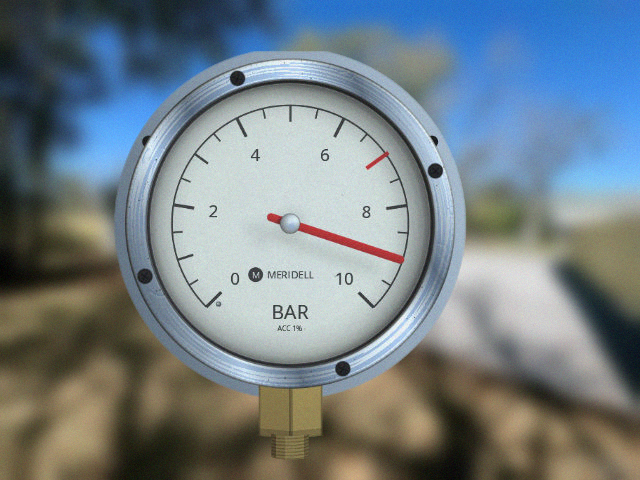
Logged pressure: 9 bar
